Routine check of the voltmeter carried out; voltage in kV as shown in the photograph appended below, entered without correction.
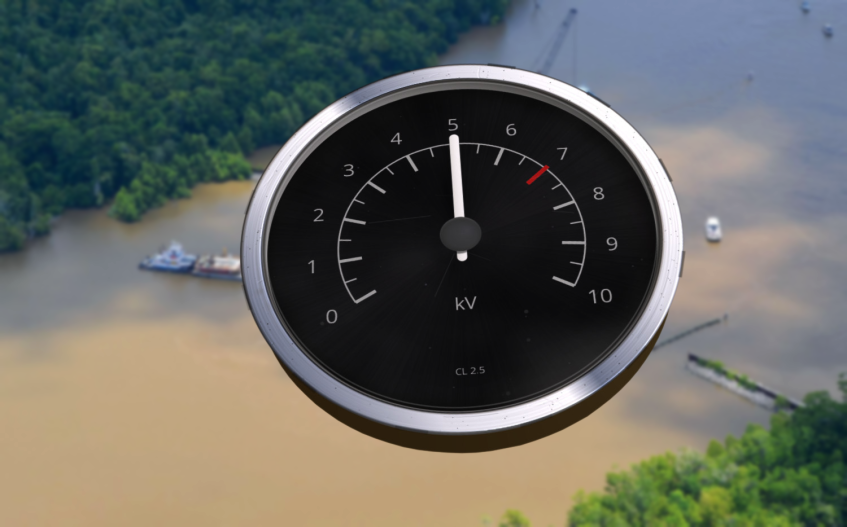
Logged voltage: 5 kV
